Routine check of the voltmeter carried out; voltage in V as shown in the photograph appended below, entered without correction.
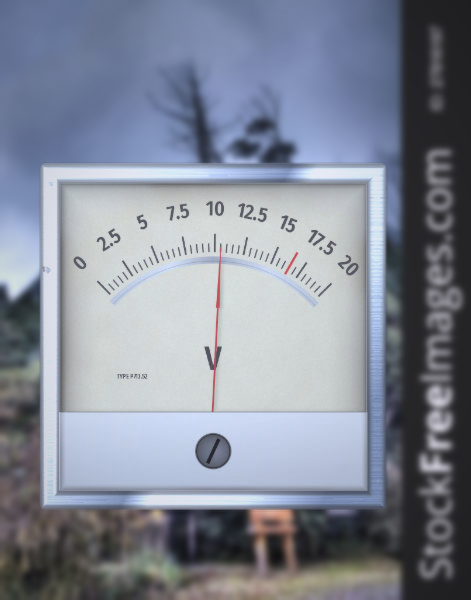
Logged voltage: 10.5 V
